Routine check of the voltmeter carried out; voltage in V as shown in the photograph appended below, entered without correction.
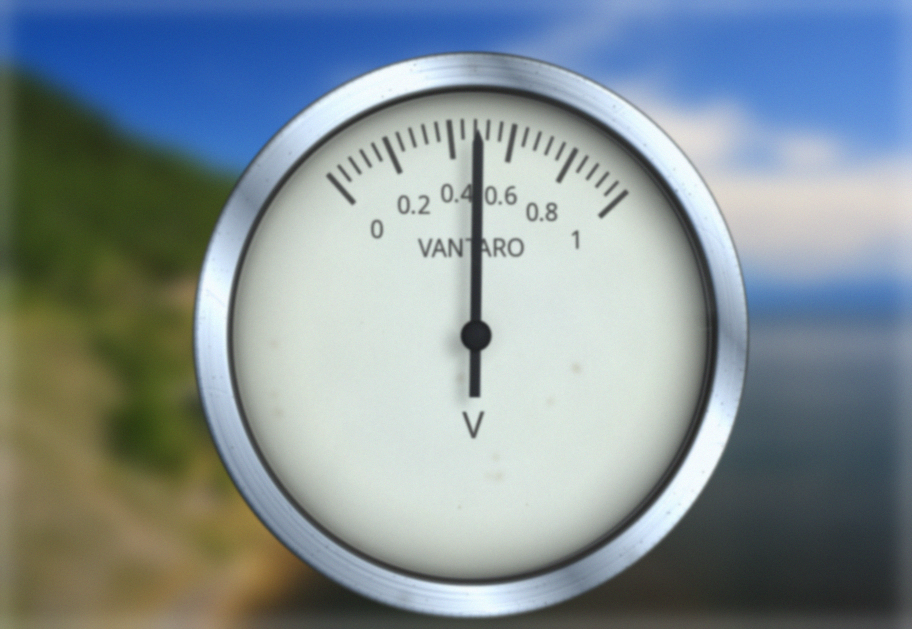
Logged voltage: 0.48 V
